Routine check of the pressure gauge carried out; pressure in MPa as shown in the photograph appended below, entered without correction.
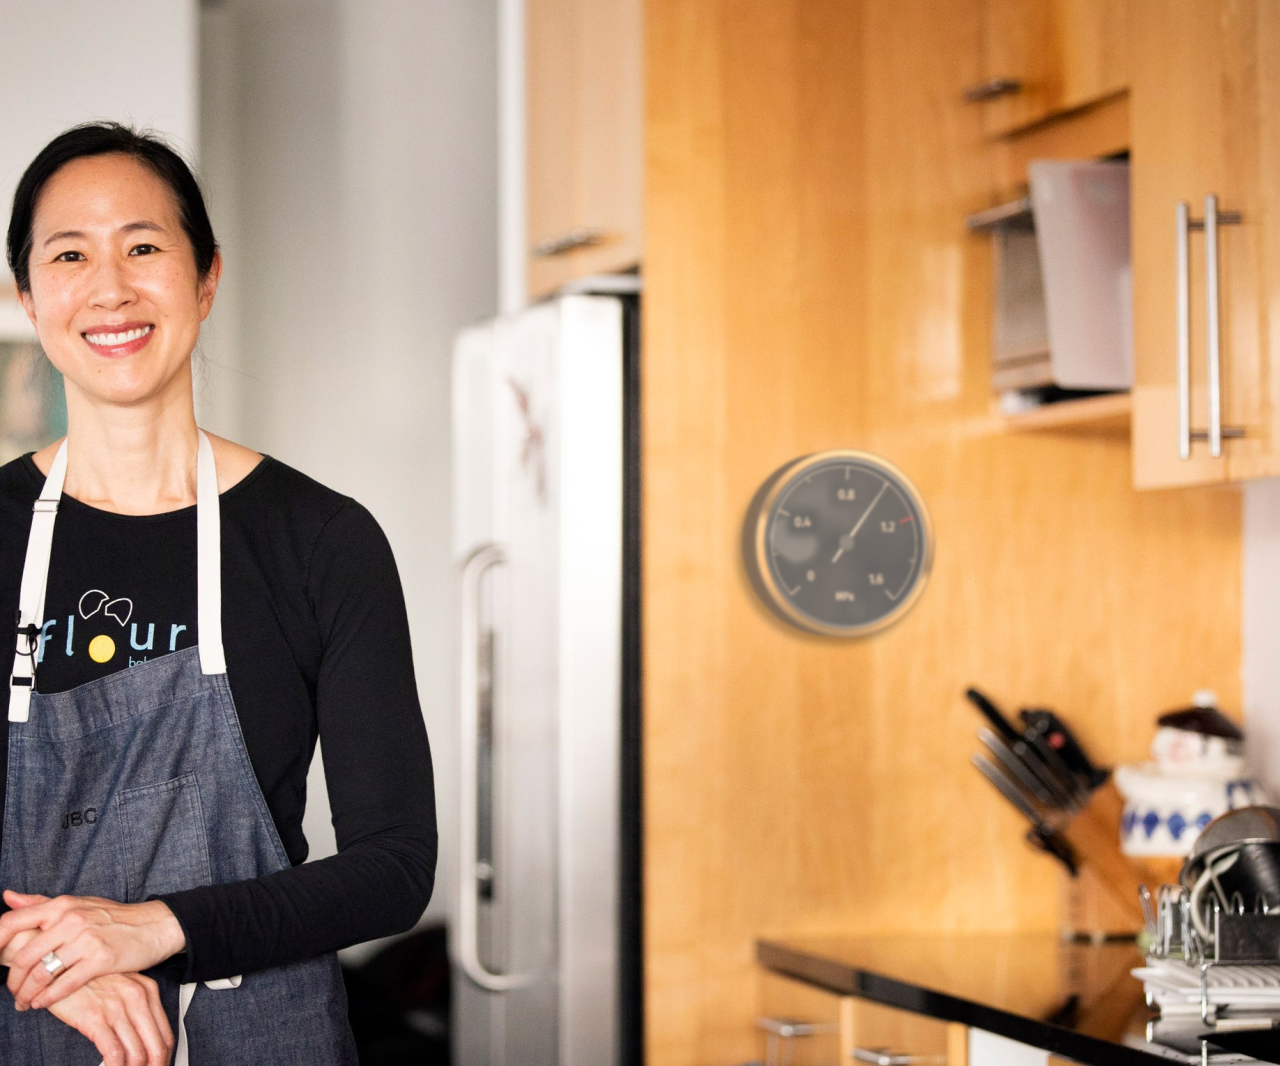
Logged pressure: 1 MPa
